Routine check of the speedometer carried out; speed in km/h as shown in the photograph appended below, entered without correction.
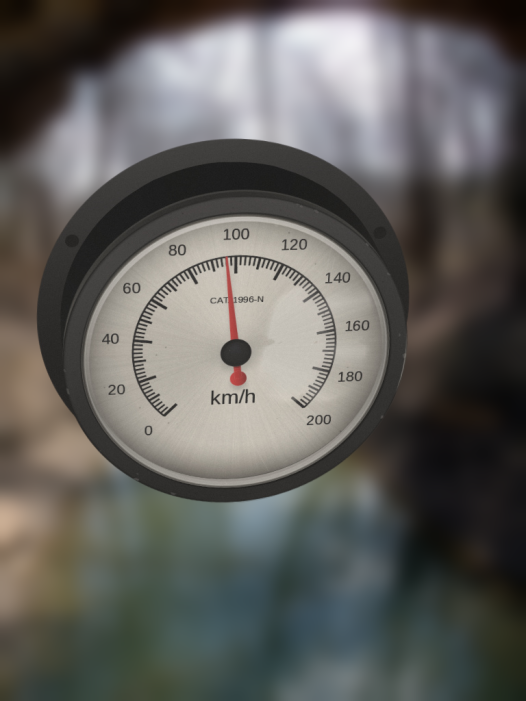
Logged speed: 96 km/h
